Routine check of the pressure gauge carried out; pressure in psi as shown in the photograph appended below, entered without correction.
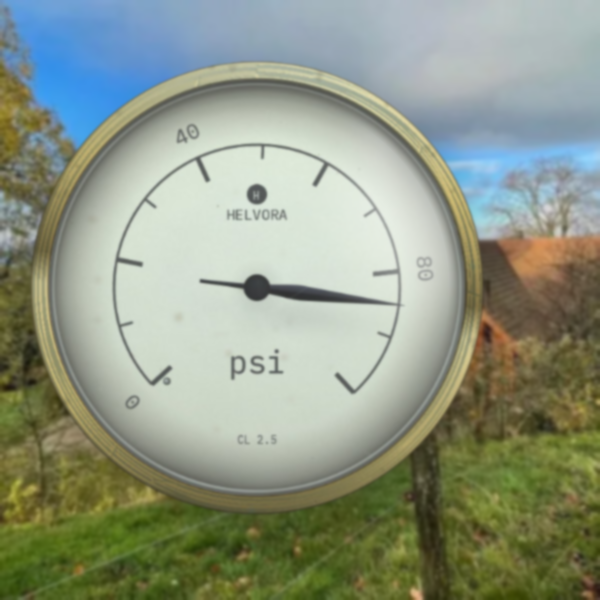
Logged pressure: 85 psi
